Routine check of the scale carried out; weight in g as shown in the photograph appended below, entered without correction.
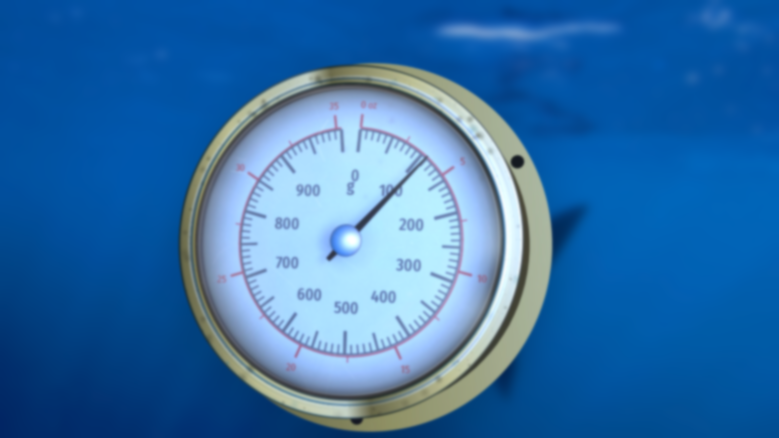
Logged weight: 110 g
